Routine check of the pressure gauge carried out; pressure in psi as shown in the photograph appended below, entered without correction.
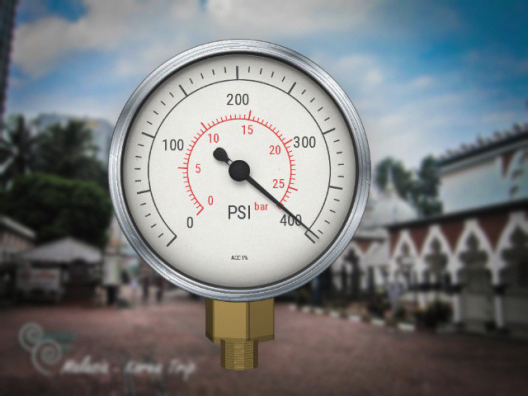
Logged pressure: 395 psi
